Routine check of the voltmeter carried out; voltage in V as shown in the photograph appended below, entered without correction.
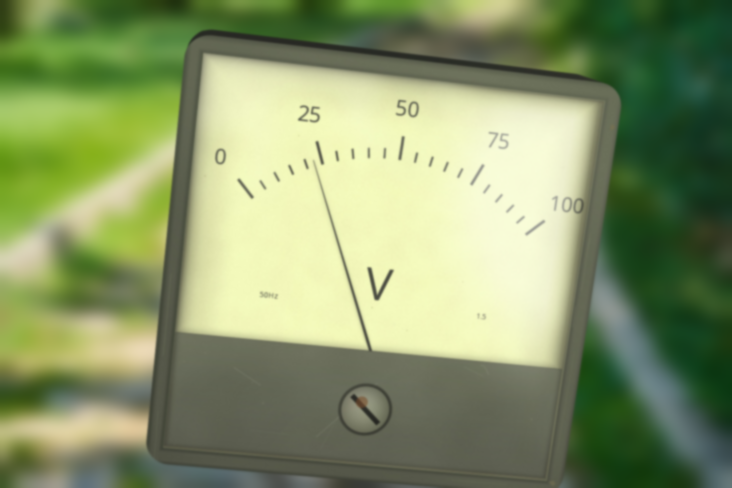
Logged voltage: 22.5 V
